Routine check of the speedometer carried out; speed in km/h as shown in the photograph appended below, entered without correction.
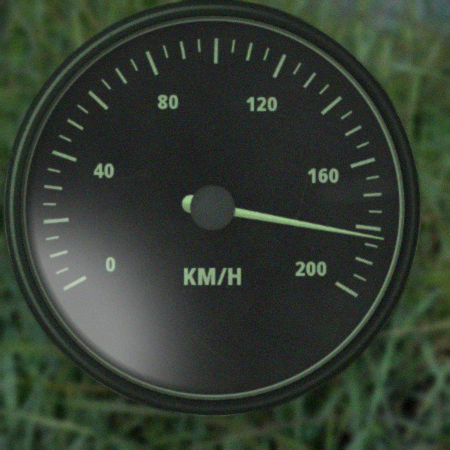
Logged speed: 182.5 km/h
